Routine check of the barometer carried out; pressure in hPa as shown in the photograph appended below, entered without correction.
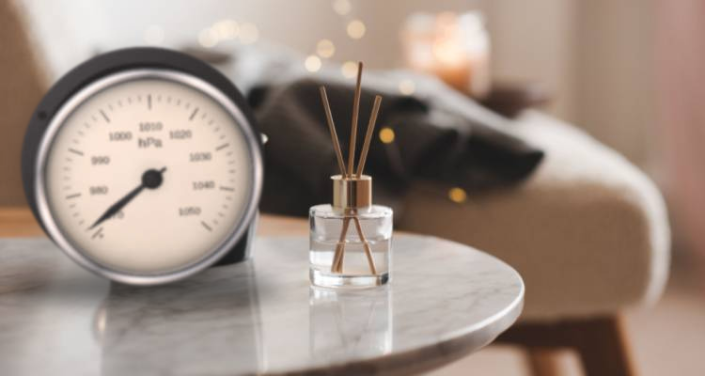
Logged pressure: 972 hPa
